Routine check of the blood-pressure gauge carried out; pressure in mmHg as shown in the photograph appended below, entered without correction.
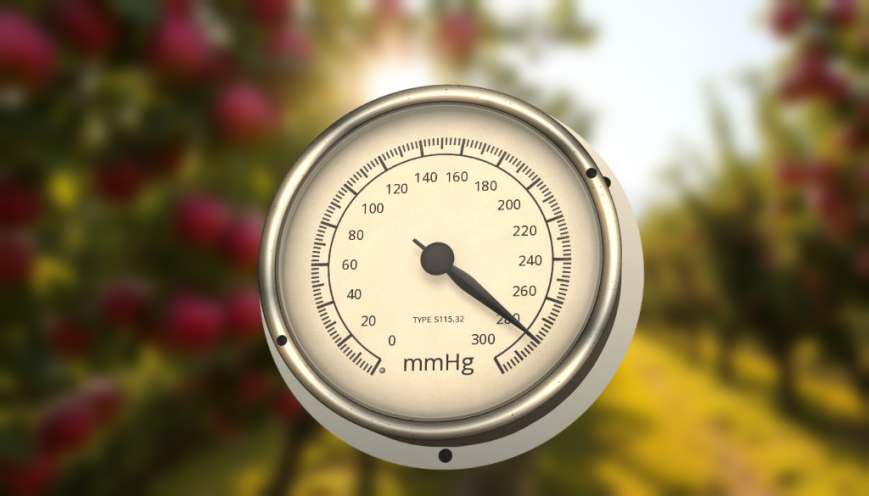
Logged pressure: 280 mmHg
